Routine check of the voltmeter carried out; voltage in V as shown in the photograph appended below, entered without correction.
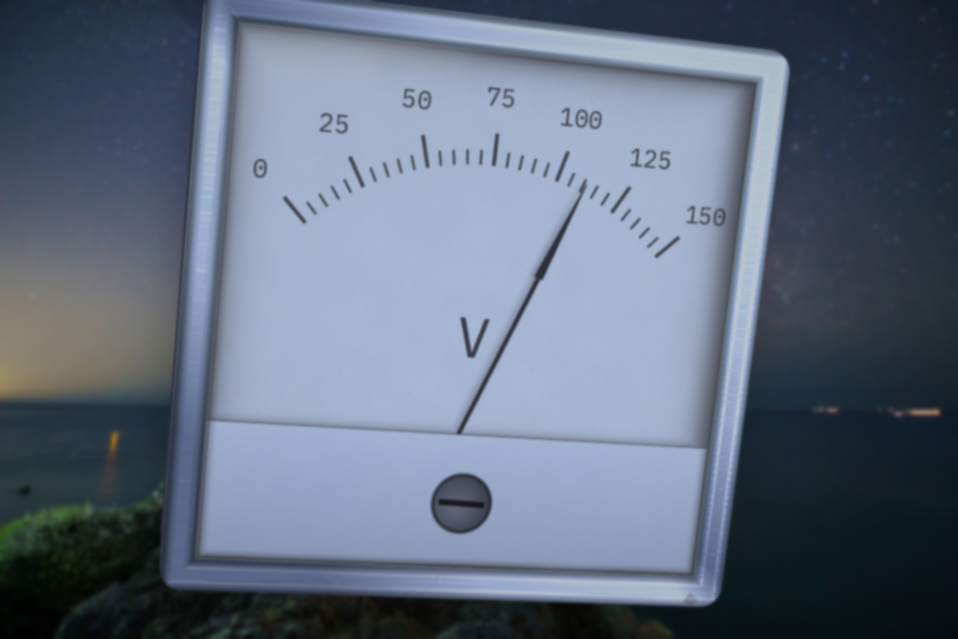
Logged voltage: 110 V
